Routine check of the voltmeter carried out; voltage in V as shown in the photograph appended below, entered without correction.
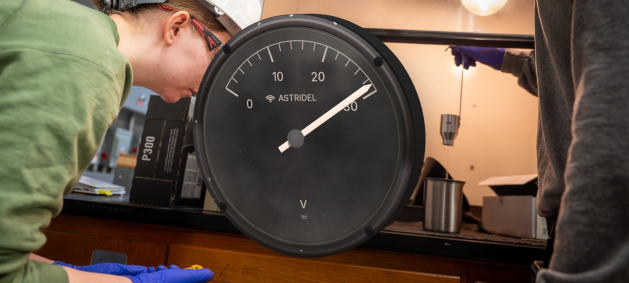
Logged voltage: 29 V
